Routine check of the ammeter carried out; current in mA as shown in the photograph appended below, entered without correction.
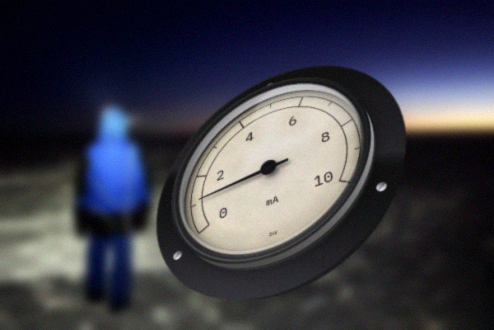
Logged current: 1 mA
